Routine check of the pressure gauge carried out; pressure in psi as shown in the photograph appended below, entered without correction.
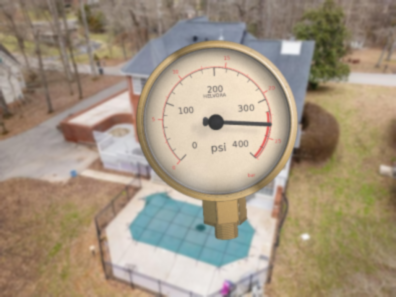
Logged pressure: 340 psi
